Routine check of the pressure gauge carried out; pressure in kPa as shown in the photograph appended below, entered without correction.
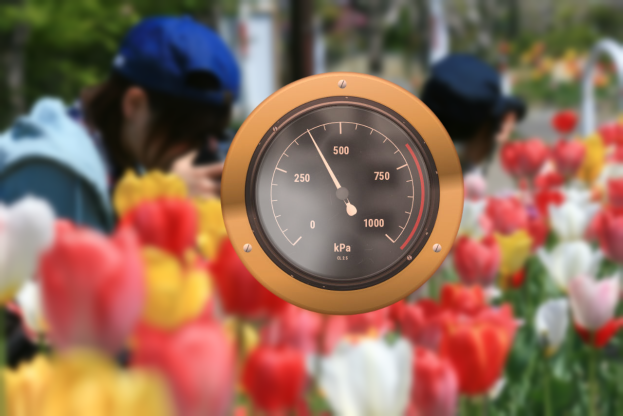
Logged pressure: 400 kPa
